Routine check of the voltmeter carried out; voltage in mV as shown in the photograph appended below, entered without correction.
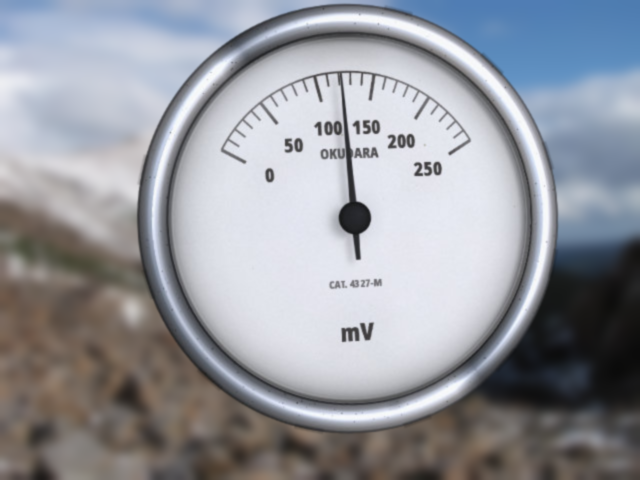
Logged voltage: 120 mV
